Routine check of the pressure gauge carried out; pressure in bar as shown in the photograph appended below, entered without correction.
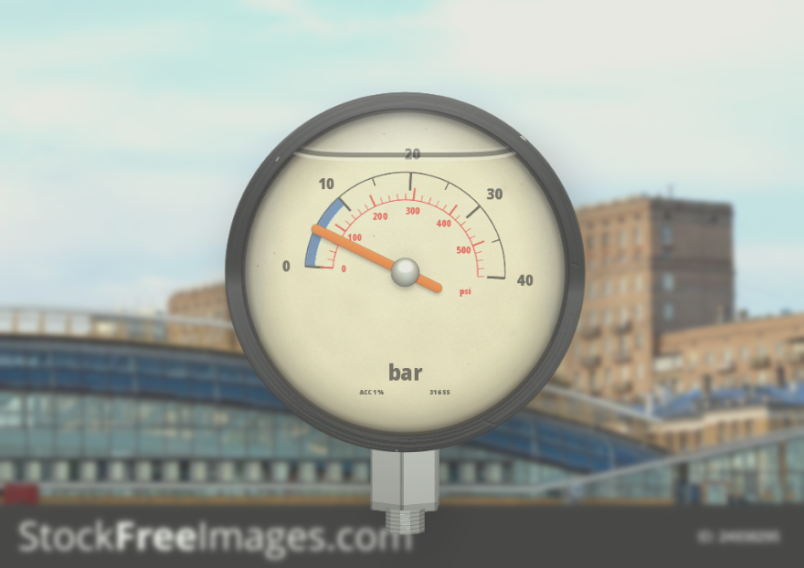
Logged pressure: 5 bar
